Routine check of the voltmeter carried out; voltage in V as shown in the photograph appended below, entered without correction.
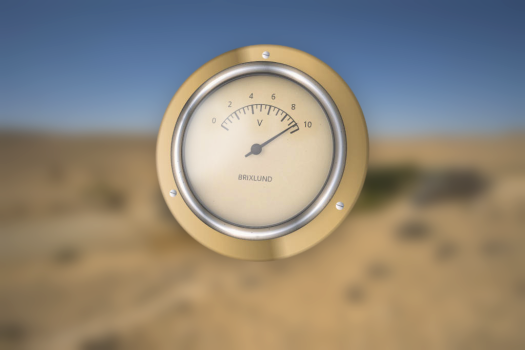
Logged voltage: 9.5 V
